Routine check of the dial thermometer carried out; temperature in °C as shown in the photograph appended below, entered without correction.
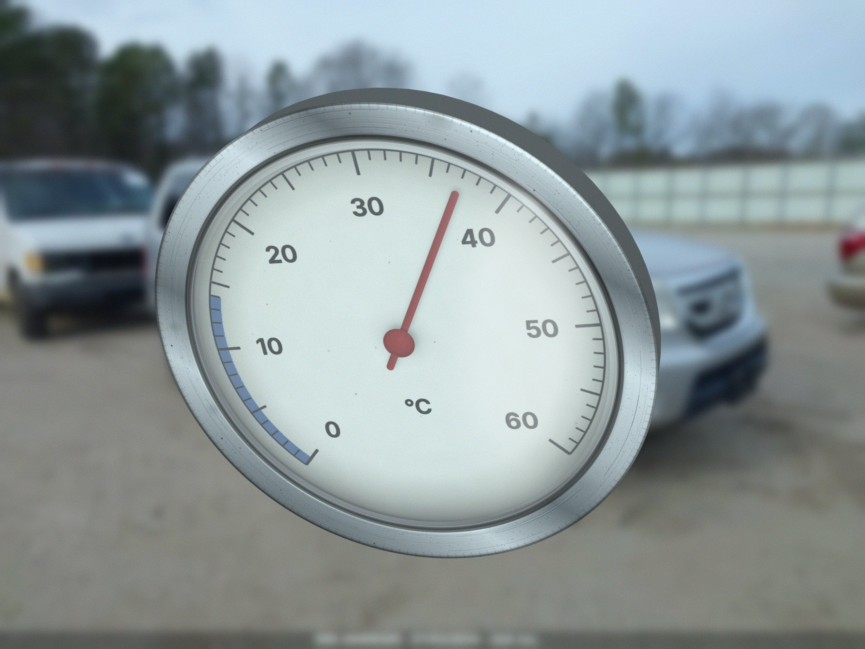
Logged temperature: 37 °C
